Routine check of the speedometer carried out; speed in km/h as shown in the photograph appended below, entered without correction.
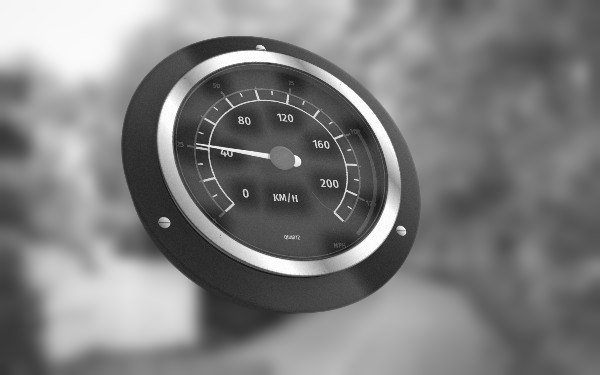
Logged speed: 40 km/h
